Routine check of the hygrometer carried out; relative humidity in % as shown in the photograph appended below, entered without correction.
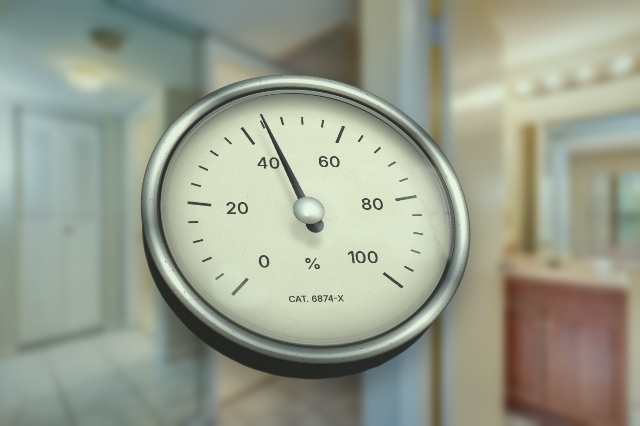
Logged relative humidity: 44 %
